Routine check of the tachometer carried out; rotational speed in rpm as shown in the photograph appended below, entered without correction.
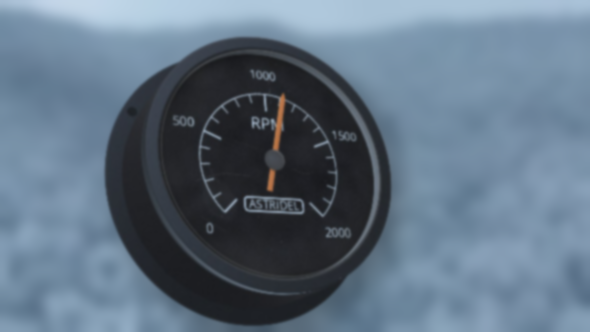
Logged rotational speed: 1100 rpm
